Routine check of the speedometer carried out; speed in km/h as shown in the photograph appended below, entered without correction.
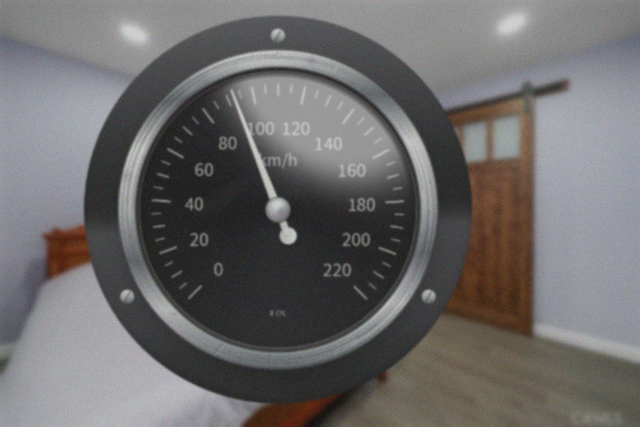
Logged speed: 92.5 km/h
